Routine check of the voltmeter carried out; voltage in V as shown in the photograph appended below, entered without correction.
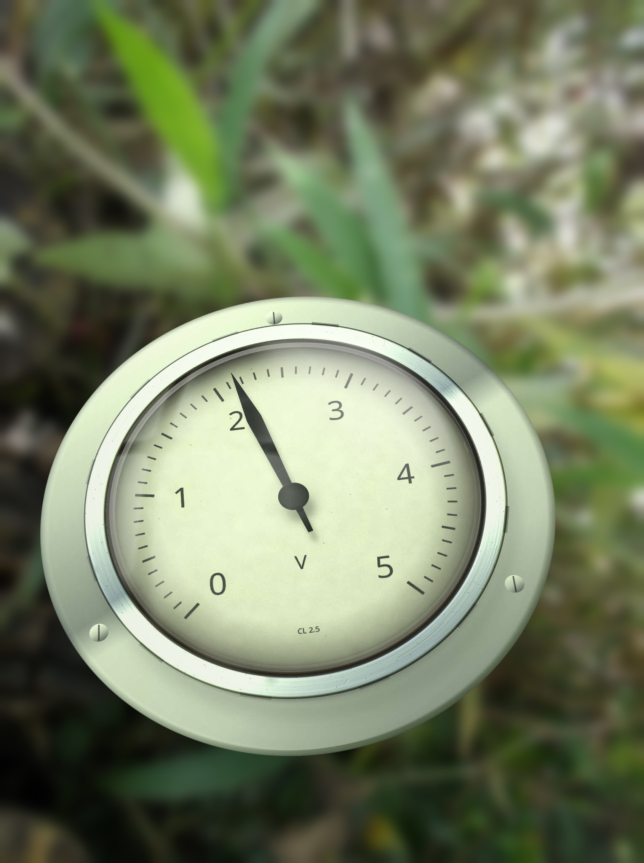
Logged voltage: 2.15 V
